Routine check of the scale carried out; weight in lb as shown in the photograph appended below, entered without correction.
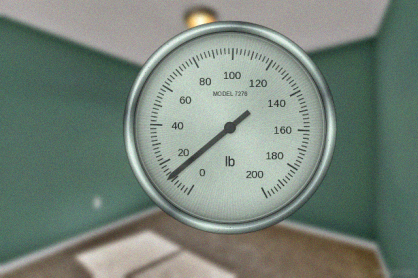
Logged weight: 12 lb
